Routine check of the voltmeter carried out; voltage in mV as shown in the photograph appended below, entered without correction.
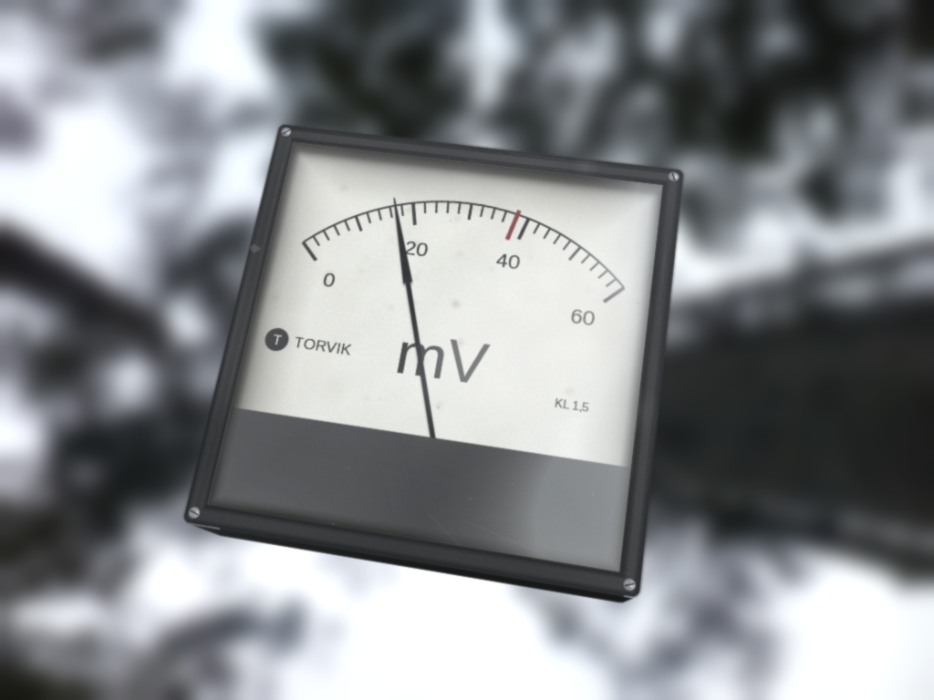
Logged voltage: 17 mV
